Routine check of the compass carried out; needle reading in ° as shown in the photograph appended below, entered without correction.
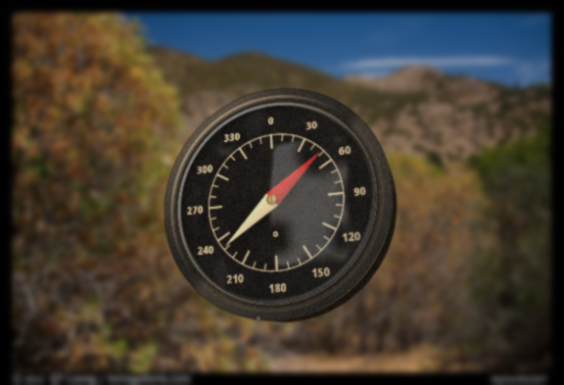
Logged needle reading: 50 °
